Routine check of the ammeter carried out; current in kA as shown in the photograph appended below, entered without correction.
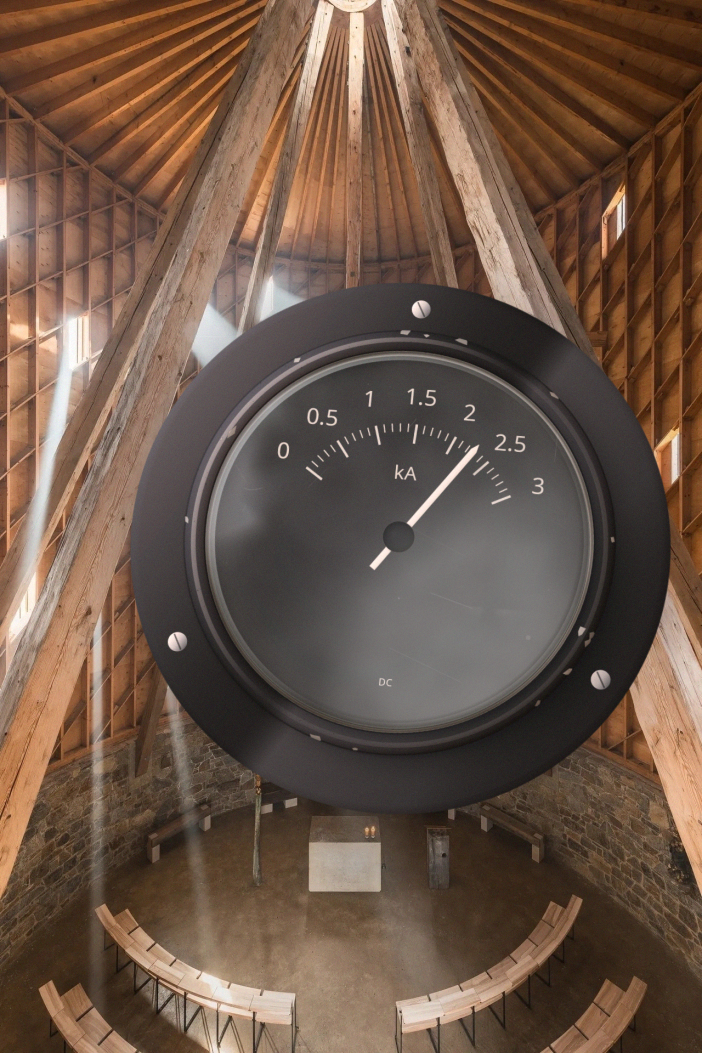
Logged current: 2.3 kA
